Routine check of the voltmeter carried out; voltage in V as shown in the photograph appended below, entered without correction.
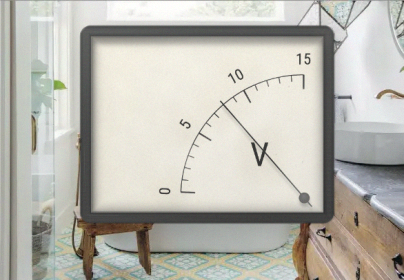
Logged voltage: 8 V
